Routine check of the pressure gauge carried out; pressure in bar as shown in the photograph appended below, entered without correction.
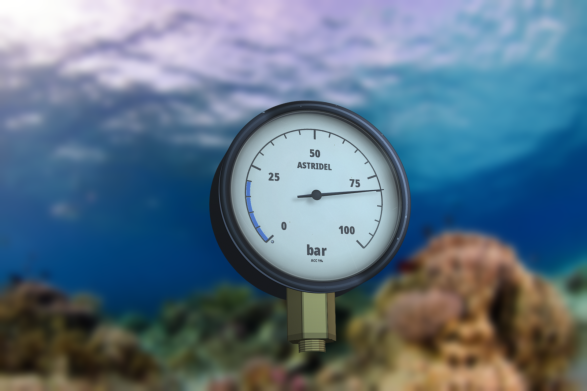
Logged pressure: 80 bar
